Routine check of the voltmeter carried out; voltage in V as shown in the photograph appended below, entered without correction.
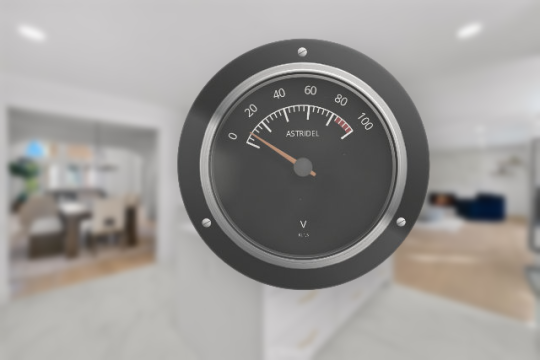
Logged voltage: 8 V
